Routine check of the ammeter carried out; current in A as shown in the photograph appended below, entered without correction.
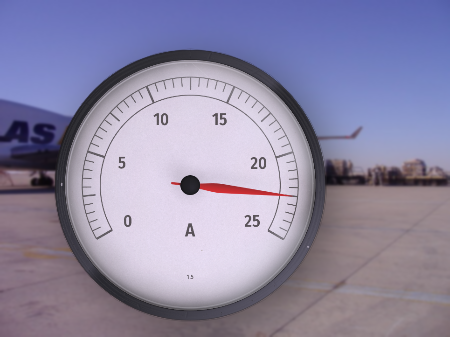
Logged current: 22.5 A
